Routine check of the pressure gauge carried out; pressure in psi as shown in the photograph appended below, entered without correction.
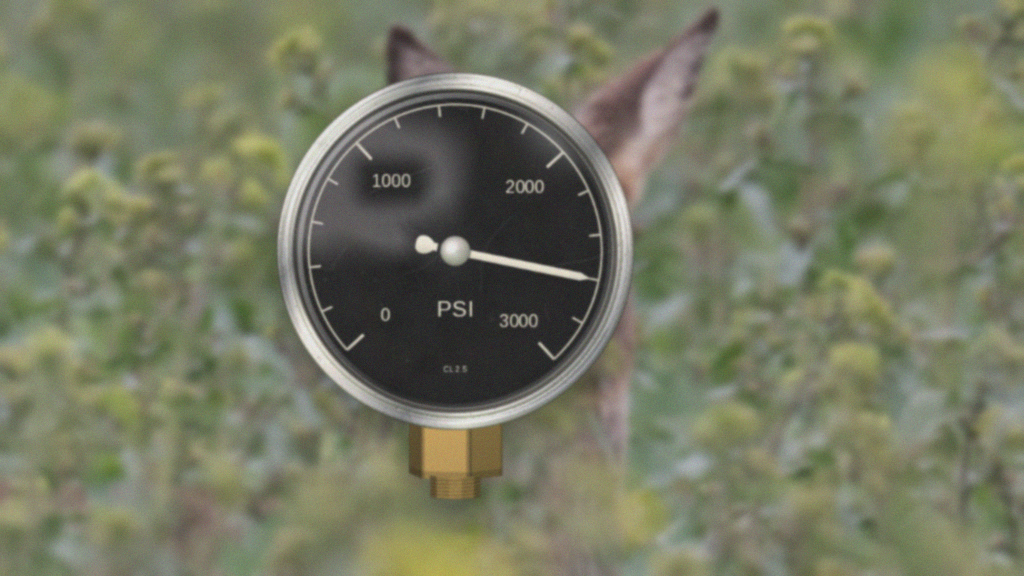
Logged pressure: 2600 psi
